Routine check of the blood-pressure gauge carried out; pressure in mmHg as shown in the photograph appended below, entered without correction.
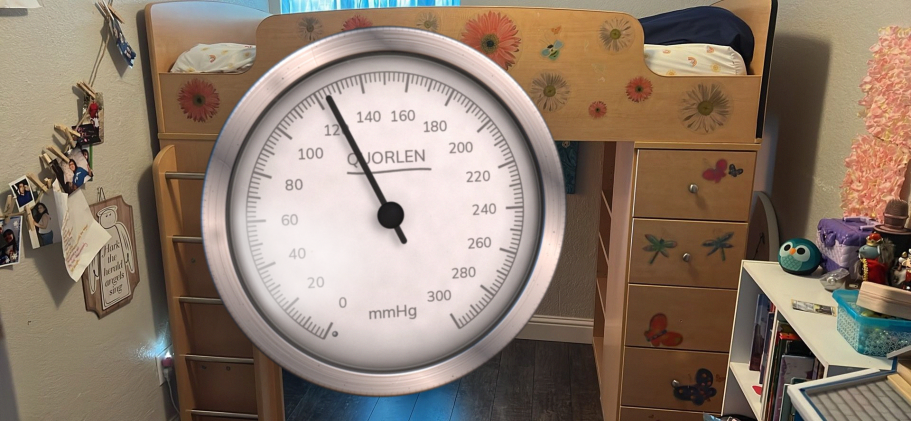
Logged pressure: 124 mmHg
